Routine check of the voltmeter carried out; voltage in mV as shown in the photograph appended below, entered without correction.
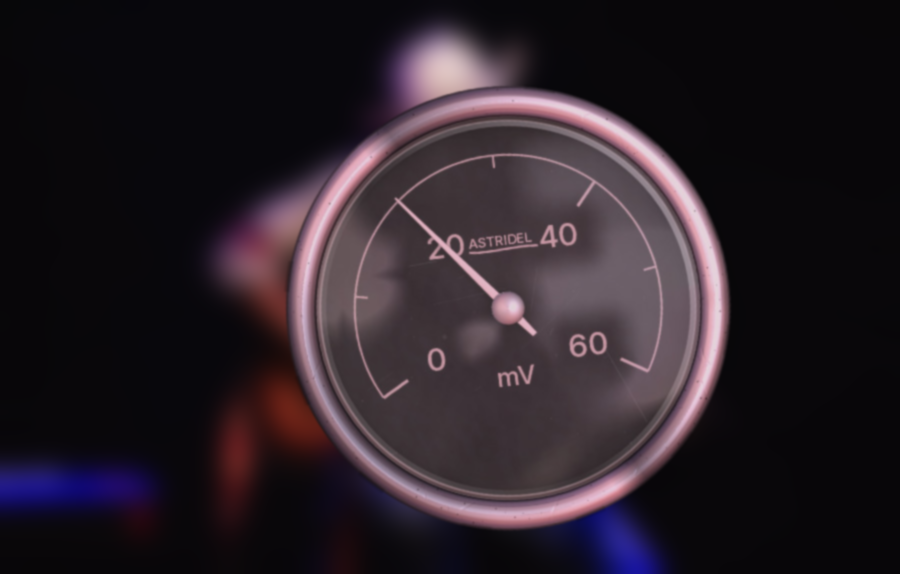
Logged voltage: 20 mV
